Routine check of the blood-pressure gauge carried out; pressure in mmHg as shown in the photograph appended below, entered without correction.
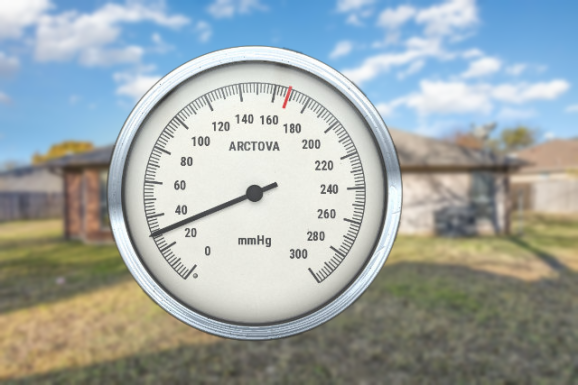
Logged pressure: 30 mmHg
